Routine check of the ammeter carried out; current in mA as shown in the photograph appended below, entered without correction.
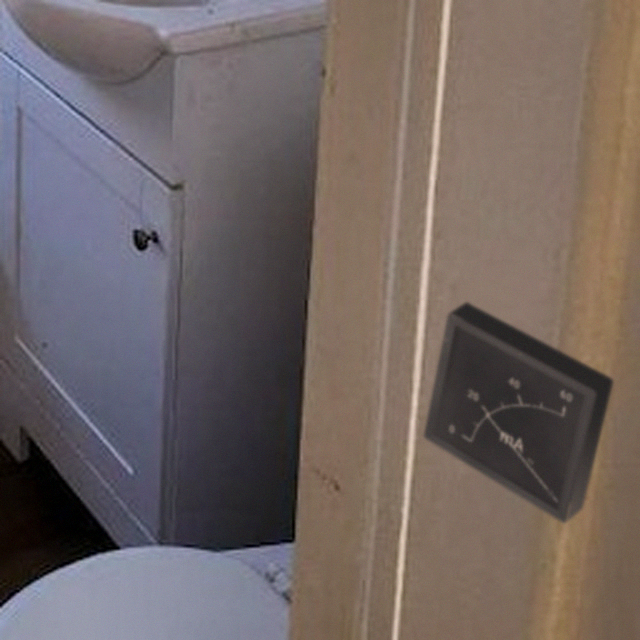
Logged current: 20 mA
